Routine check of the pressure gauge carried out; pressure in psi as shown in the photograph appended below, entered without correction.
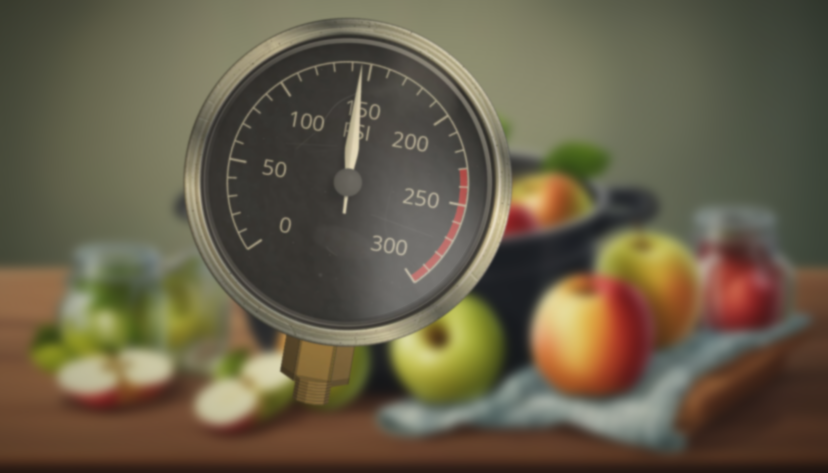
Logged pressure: 145 psi
